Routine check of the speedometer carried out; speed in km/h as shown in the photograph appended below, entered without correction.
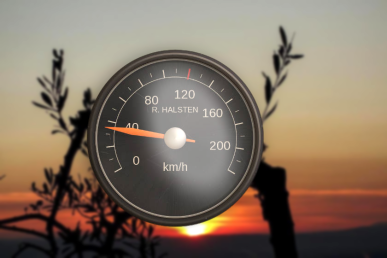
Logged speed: 35 km/h
